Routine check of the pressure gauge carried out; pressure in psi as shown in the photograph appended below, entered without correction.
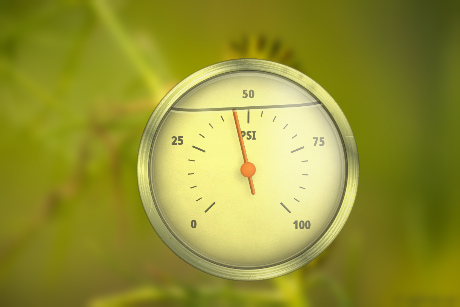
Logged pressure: 45 psi
